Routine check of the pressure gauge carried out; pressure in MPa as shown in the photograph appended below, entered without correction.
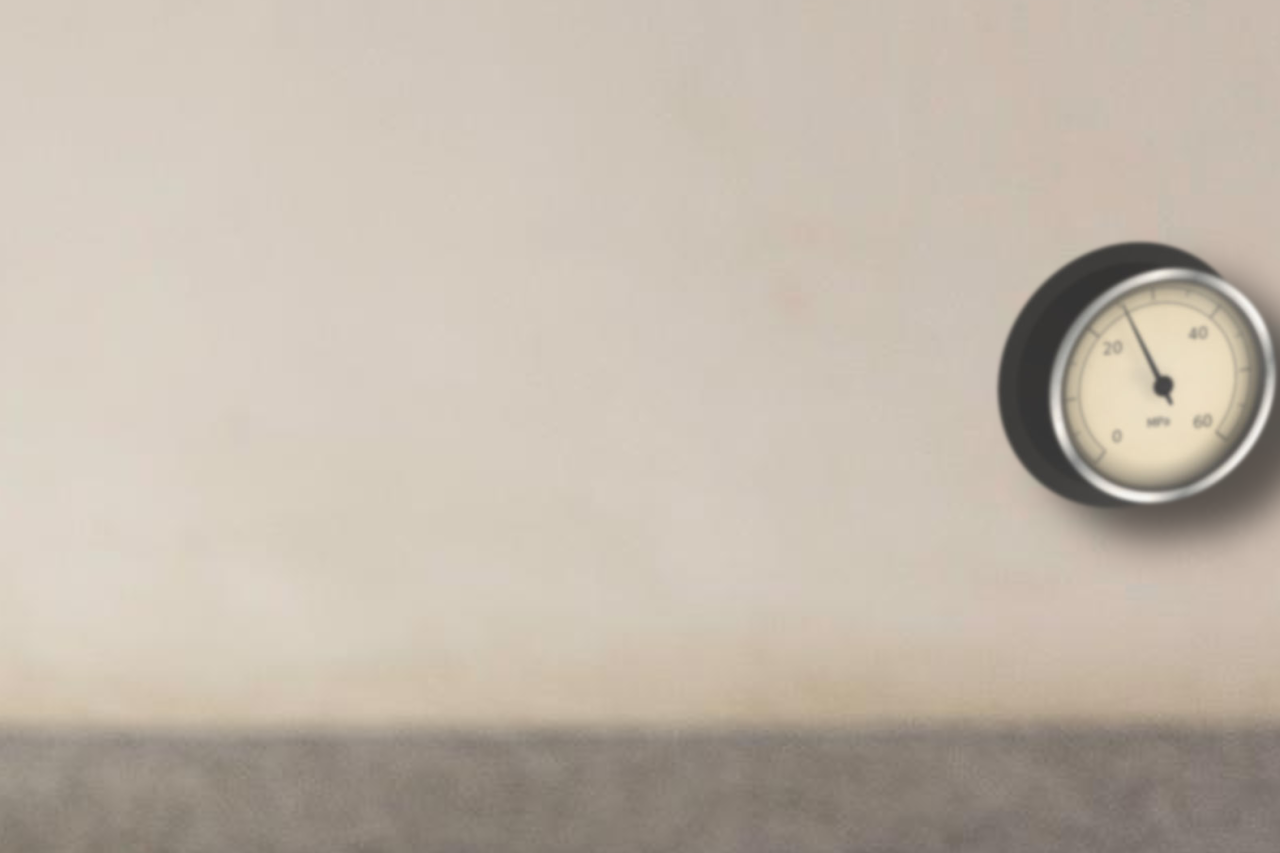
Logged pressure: 25 MPa
